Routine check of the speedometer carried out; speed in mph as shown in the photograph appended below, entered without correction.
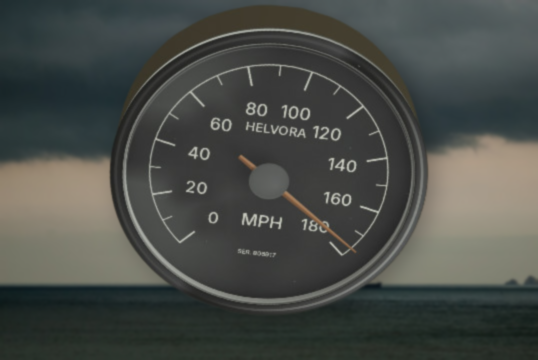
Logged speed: 175 mph
